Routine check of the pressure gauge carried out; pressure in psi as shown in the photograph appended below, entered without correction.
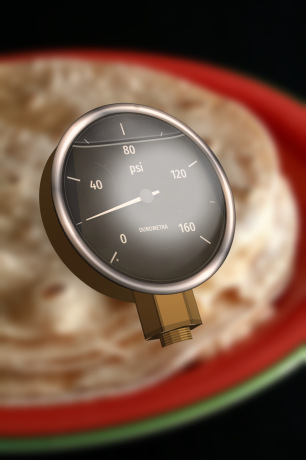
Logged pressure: 20 psi
